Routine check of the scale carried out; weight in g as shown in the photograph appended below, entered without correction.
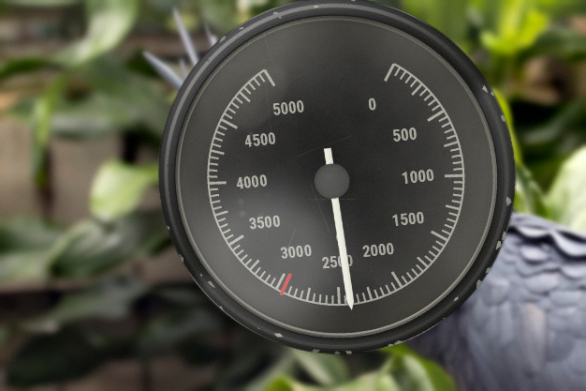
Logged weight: 2400 g
